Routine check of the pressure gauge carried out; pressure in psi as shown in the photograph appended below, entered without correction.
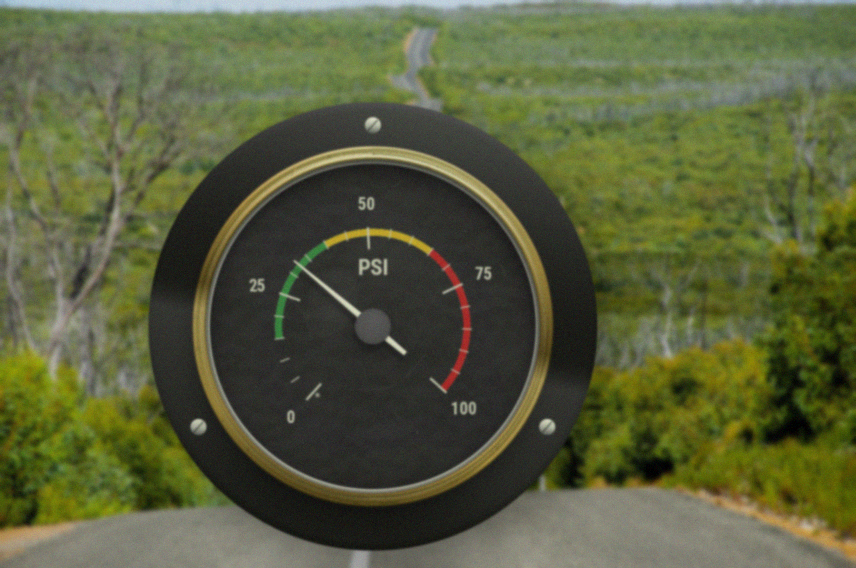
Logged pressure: 32.5 psi
